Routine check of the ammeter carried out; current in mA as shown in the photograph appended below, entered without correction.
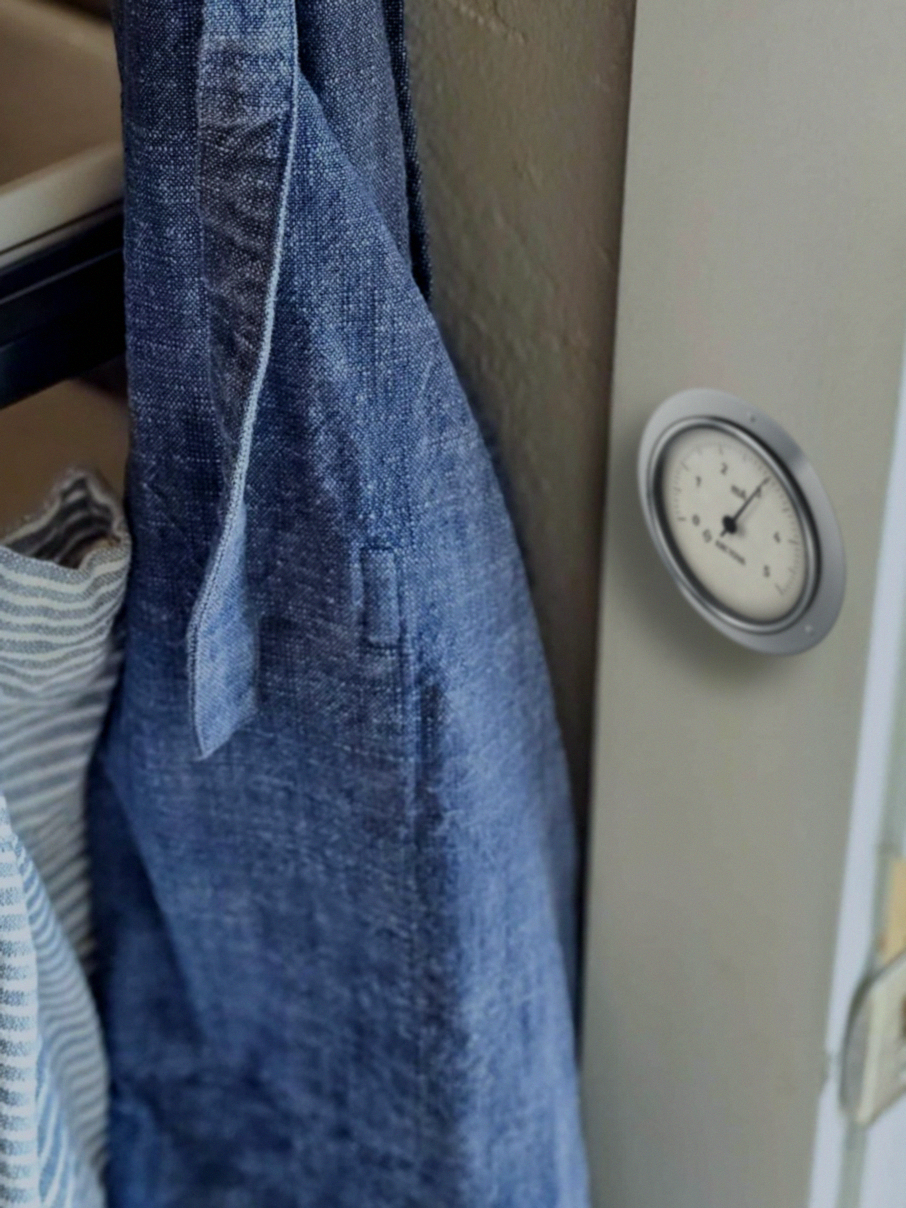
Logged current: 3 mA
